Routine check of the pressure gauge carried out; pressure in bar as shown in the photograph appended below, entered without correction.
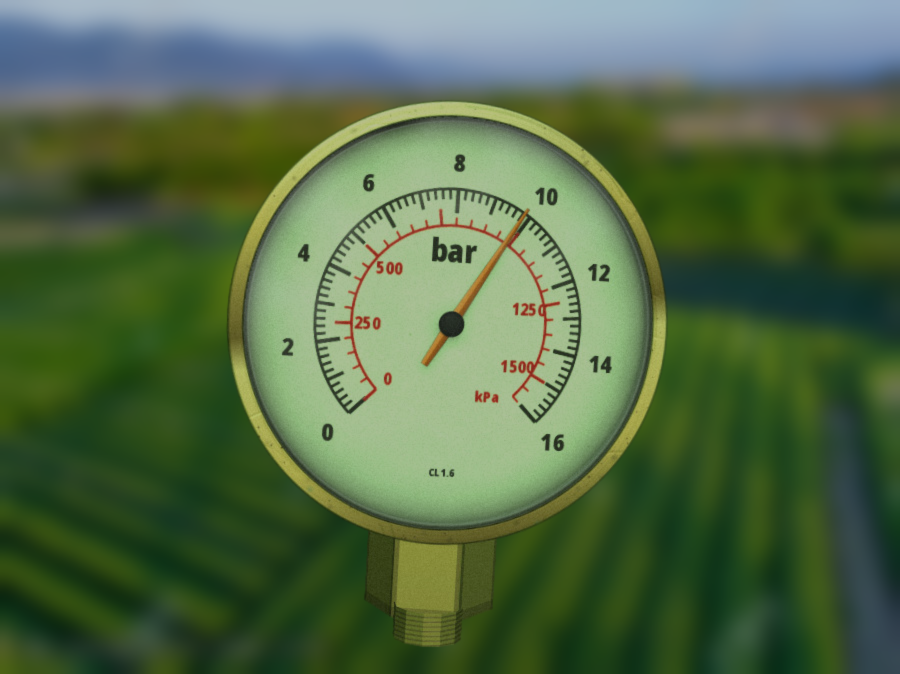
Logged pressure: 9.8 bar
